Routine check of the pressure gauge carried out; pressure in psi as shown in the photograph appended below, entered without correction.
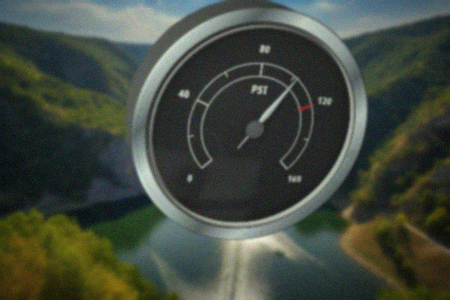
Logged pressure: 100 psi
